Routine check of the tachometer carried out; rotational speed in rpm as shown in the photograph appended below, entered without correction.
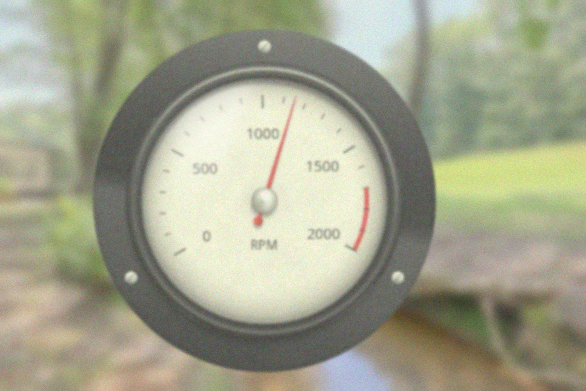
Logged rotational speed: 1150 rpm
